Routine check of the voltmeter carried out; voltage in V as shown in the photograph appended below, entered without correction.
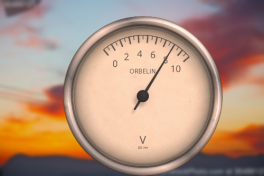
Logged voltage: 8 V
